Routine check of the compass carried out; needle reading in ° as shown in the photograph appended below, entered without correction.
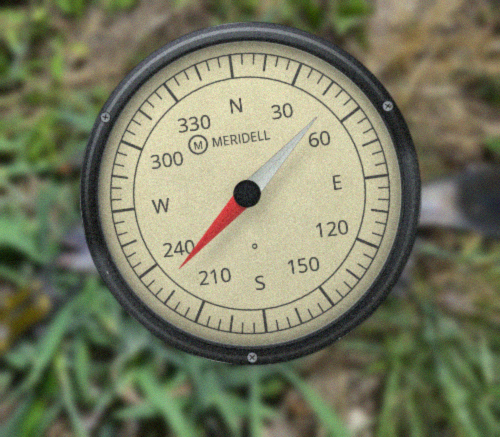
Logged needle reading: 230 °
